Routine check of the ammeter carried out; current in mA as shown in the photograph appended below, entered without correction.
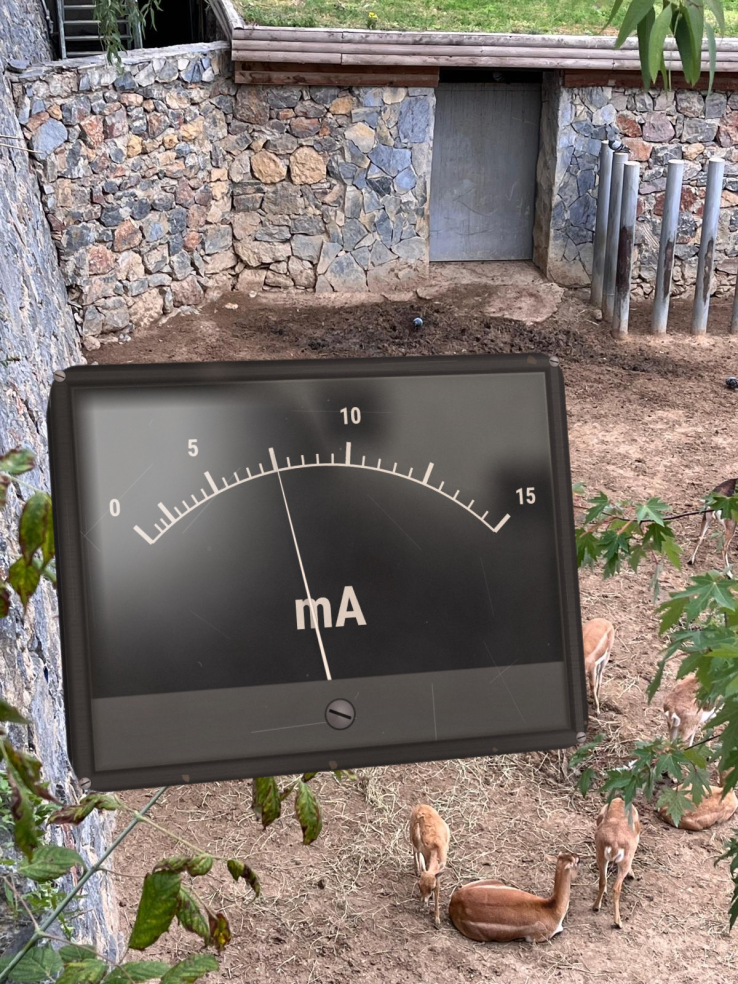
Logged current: 7.5 mA
